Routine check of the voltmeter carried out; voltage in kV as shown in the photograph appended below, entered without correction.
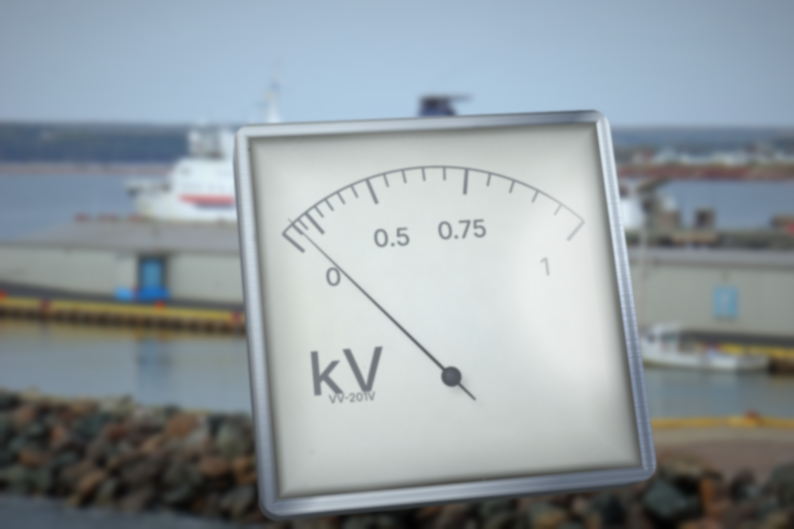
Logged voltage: 0.15 kV
